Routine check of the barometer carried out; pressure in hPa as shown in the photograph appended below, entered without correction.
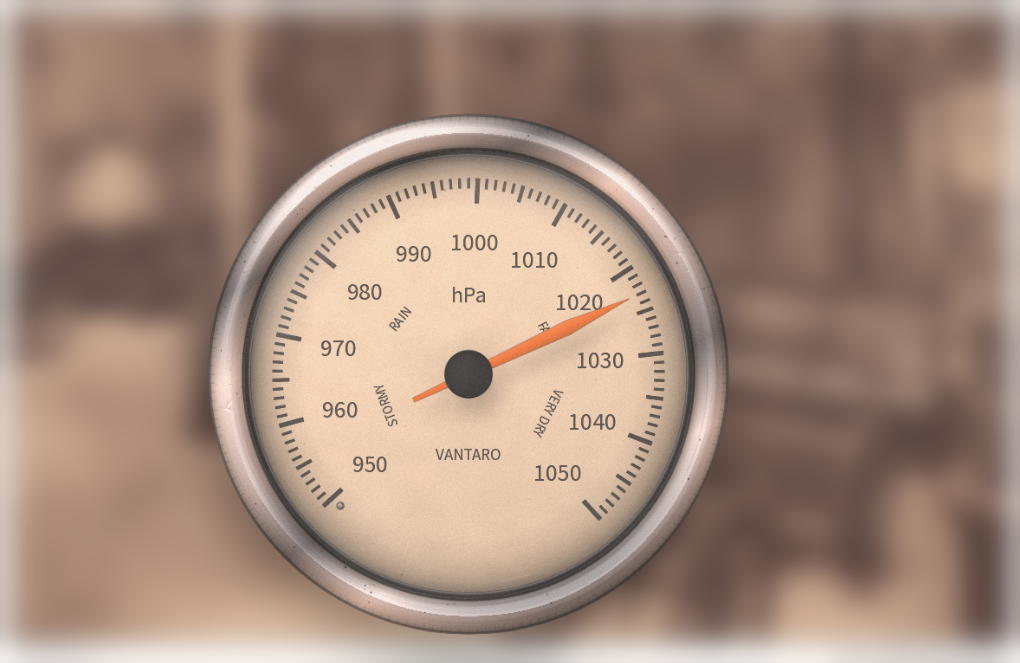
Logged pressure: 1023 hPa
